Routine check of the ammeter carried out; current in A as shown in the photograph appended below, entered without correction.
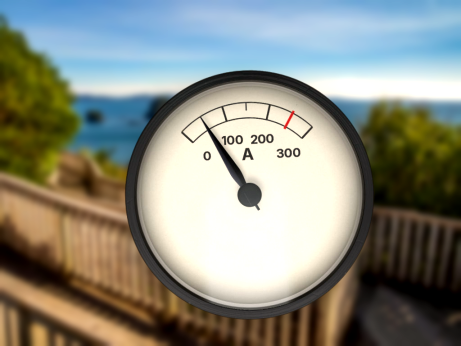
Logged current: 50 A
